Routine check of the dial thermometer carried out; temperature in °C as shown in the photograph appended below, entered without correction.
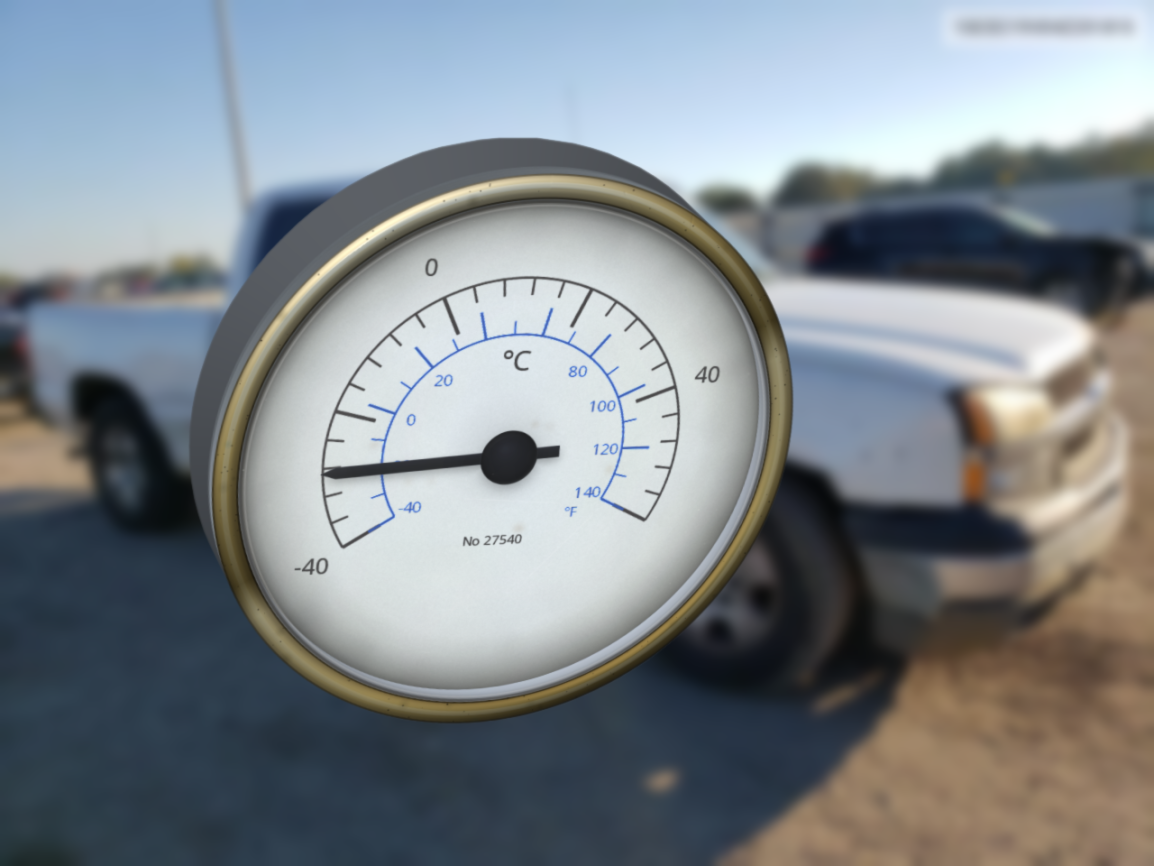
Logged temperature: -28 °C
